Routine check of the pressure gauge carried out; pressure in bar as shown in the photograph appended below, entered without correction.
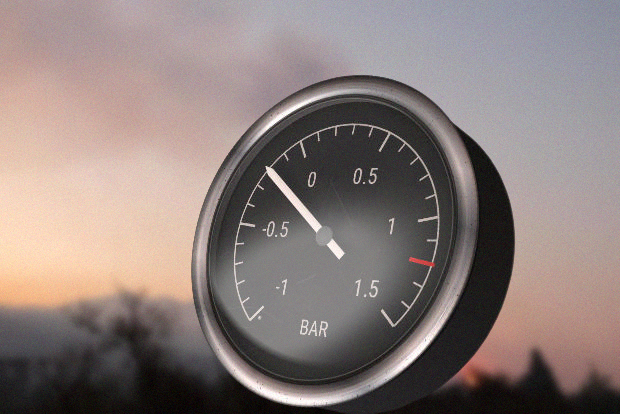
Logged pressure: -0.2 bar
